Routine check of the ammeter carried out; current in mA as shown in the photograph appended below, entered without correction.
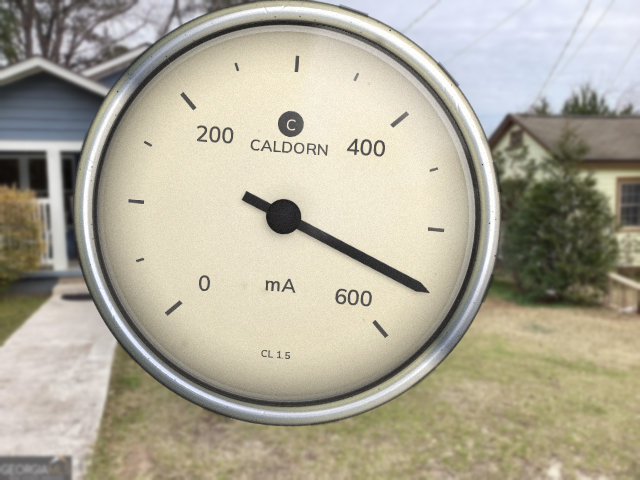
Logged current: 550 mA
